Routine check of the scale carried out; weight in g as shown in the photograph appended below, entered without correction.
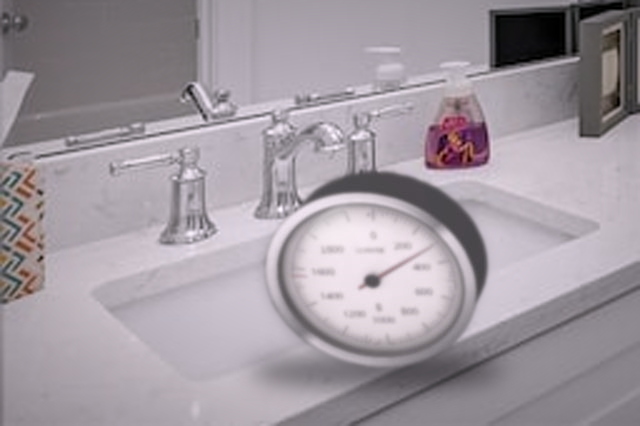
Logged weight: 300 g
